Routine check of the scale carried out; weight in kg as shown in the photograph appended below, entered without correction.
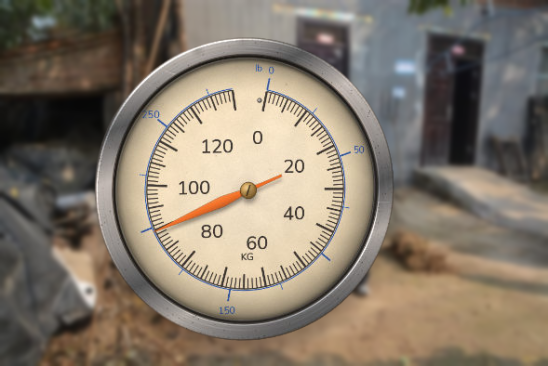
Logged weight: 90 kg
